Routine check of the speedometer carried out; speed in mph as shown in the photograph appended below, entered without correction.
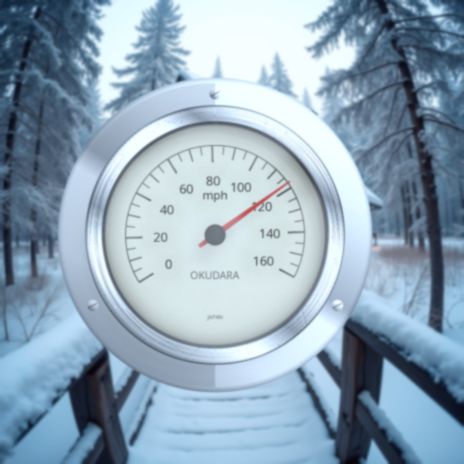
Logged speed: 117.5 mph
